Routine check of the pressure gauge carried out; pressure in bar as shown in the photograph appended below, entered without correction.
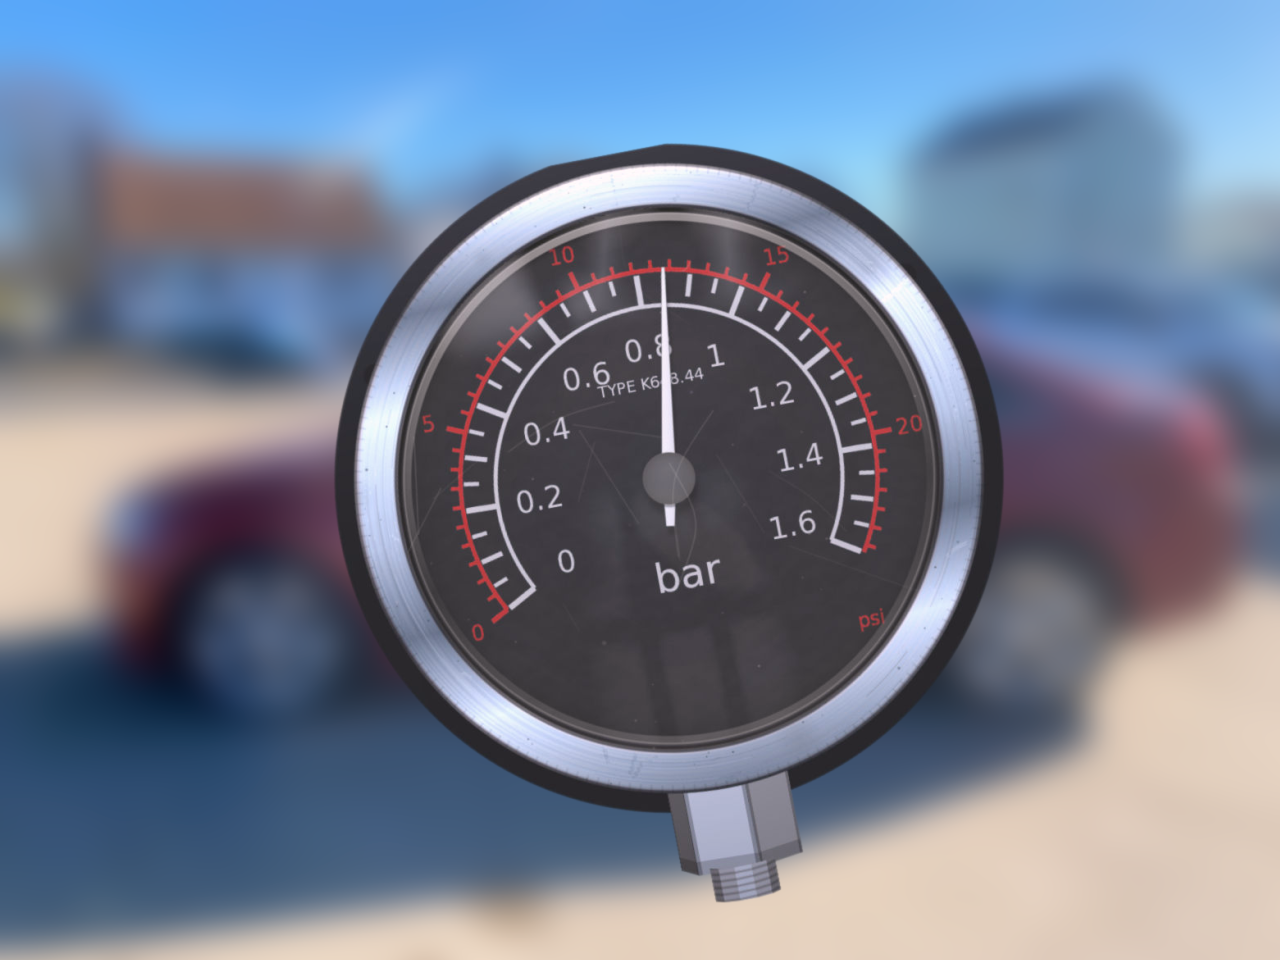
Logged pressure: 0.85 bar
